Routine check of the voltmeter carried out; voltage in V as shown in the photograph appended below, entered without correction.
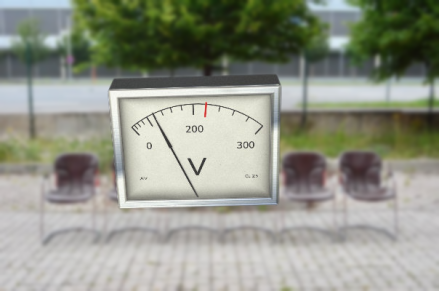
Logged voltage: 120 V
